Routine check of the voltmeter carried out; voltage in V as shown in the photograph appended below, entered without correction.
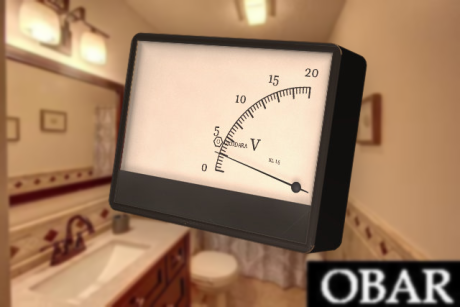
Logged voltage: 2.5 V
